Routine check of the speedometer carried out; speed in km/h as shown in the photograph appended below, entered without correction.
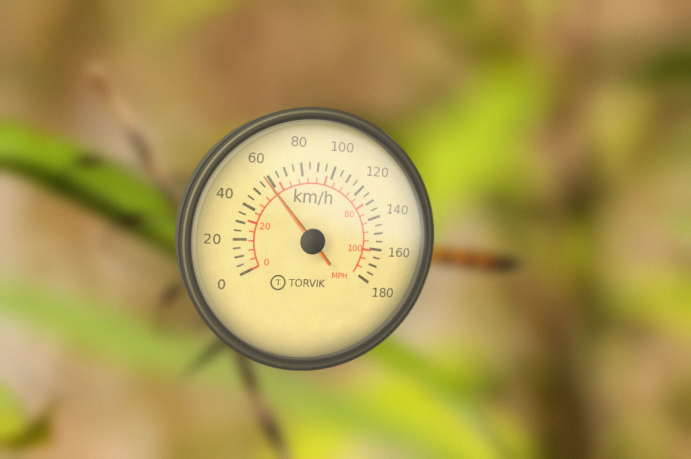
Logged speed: 57.5 km/h
